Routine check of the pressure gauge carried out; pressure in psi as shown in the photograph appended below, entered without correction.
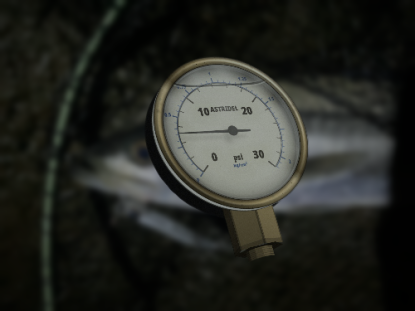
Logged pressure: 5 psi
